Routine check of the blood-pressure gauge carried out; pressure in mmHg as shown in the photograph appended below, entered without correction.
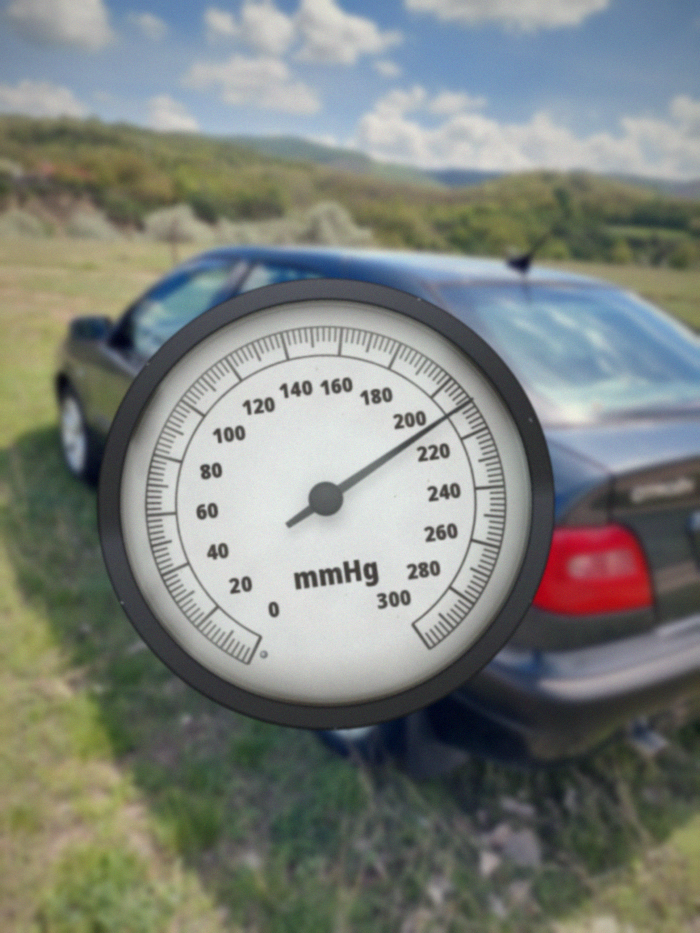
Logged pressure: 210 mmHg
